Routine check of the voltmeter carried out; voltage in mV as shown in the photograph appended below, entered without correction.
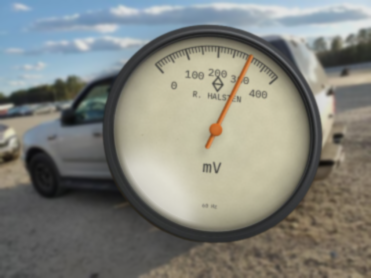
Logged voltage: 300 mV
